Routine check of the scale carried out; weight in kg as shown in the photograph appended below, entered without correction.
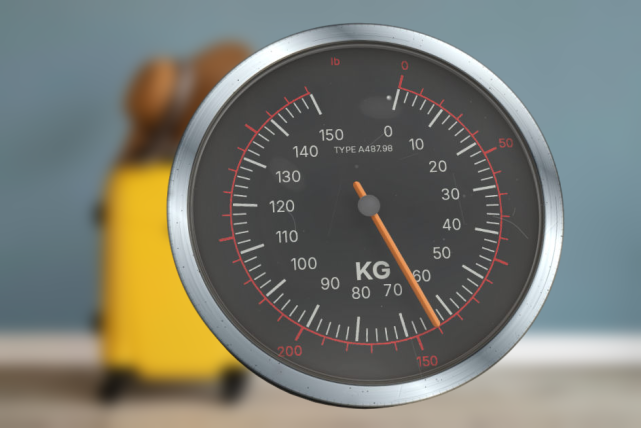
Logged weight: 64 kg
